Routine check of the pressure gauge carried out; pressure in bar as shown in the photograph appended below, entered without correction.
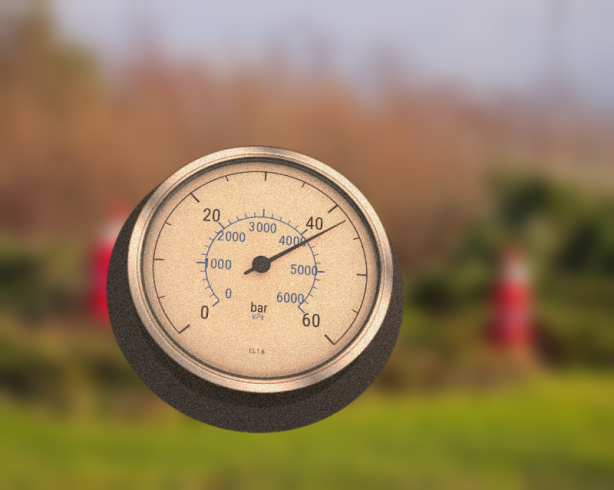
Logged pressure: 42.5 bar
